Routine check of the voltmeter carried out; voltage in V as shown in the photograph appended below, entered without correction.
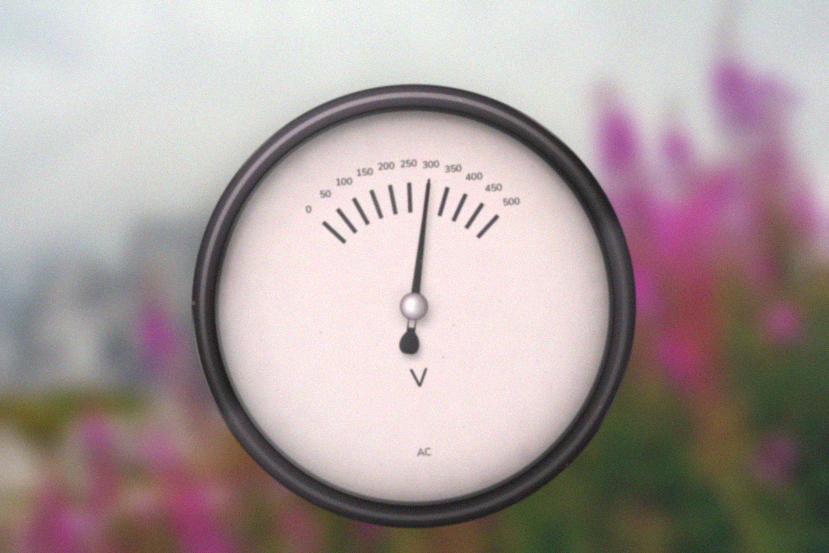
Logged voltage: 300 V
